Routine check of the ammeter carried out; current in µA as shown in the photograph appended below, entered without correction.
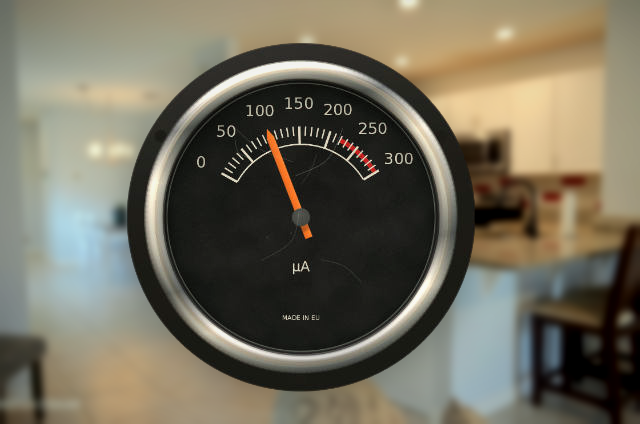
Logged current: 100 µA
